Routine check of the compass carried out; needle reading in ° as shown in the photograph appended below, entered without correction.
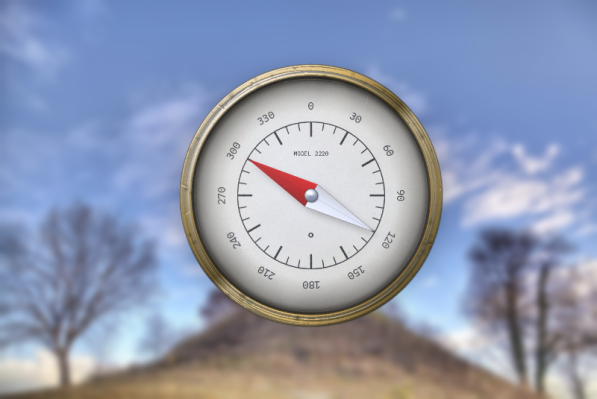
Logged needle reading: 300 °
